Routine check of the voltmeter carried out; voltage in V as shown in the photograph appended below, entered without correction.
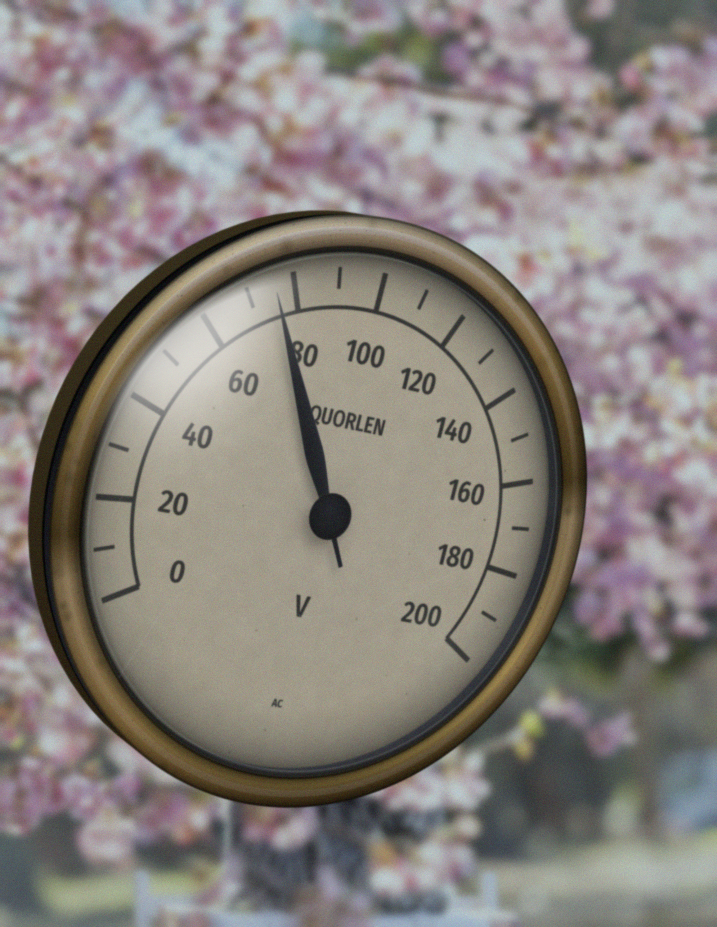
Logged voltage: 75 V
